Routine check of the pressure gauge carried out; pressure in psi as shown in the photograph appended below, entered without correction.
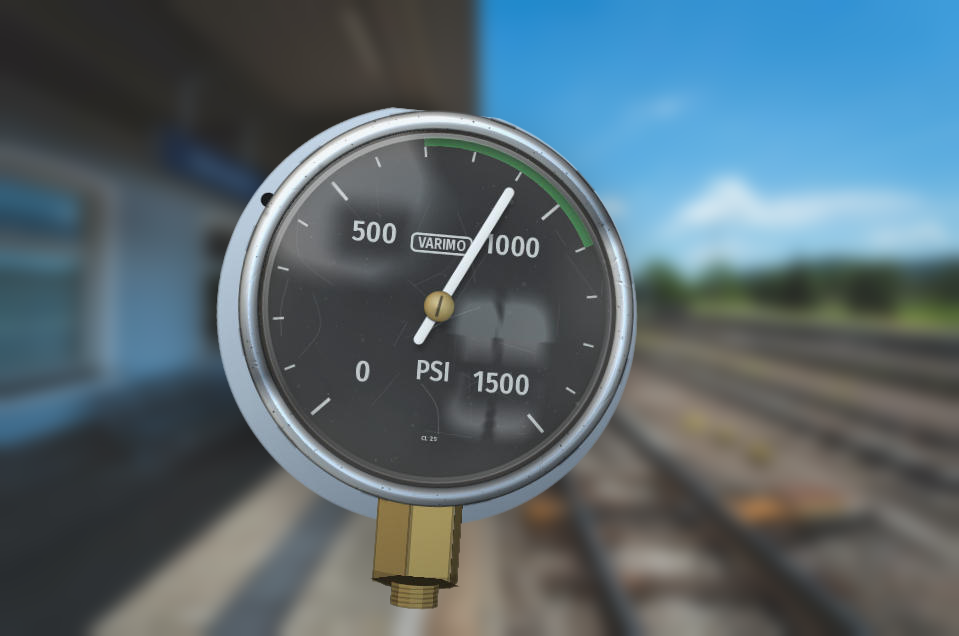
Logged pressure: 900 psi
